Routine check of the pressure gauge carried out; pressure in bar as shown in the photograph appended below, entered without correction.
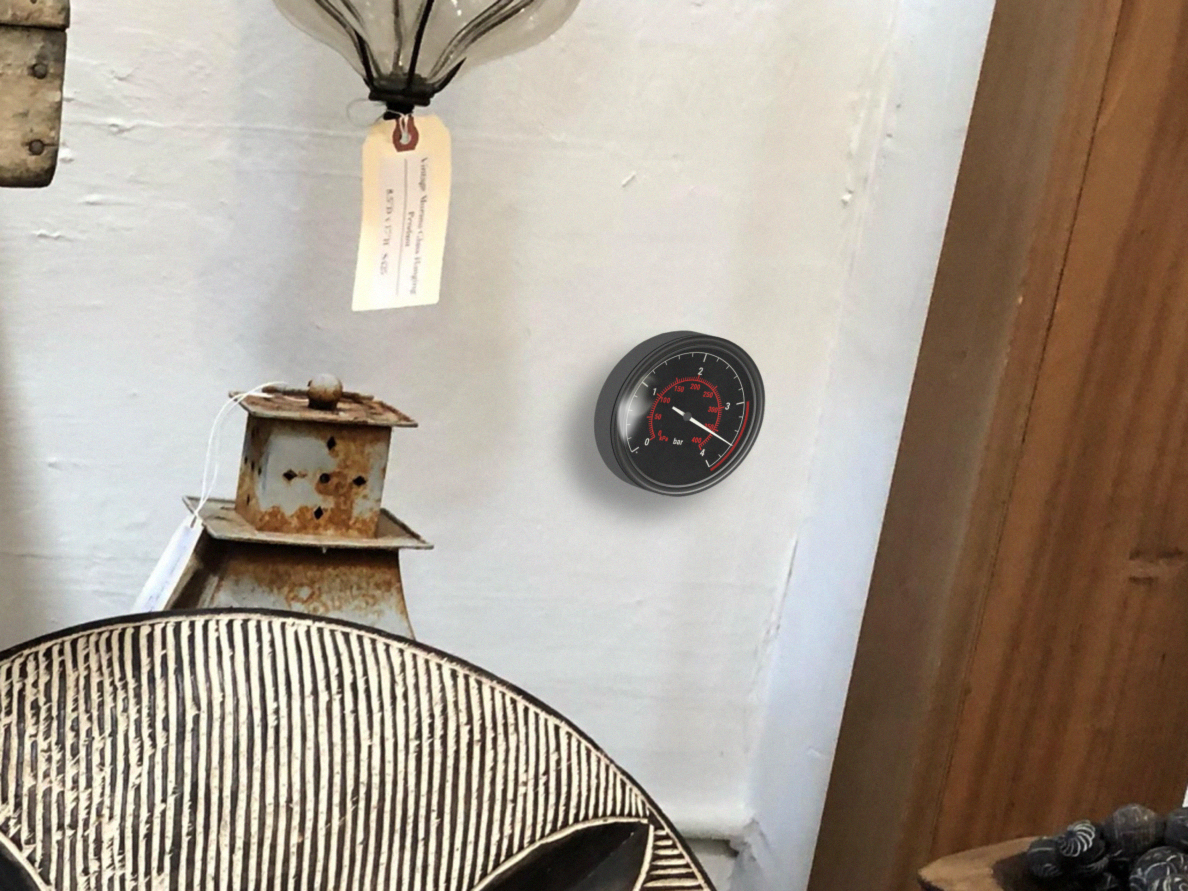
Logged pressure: 3.6 bar
